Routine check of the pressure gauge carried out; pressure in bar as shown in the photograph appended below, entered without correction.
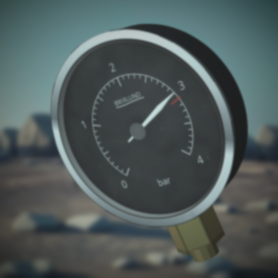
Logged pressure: 3 bar
